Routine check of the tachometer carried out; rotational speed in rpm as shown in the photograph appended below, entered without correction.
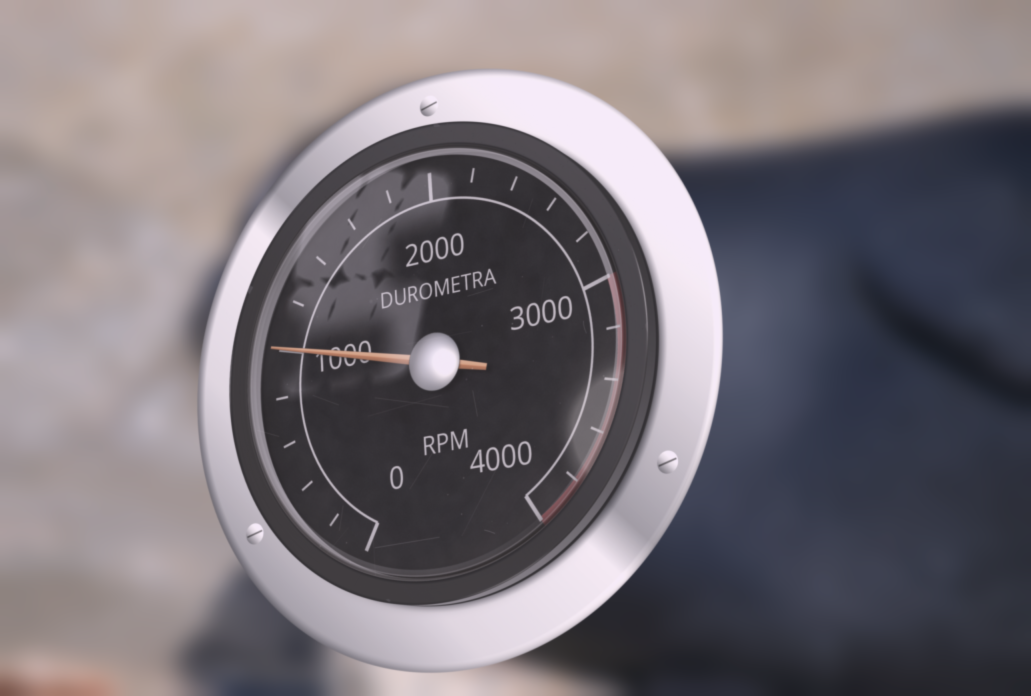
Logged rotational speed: 1000 rpm
